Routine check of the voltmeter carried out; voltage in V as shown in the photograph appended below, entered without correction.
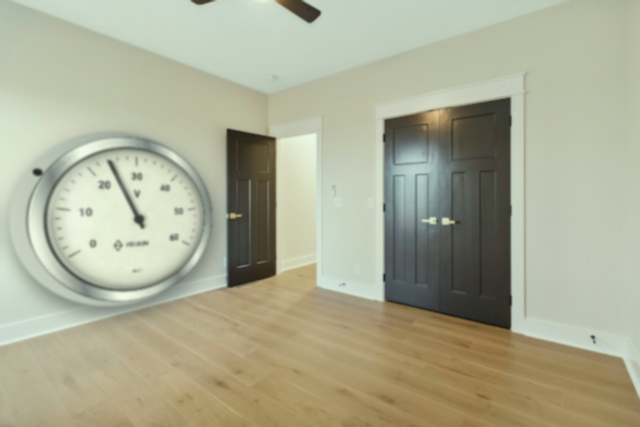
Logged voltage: 24 V
